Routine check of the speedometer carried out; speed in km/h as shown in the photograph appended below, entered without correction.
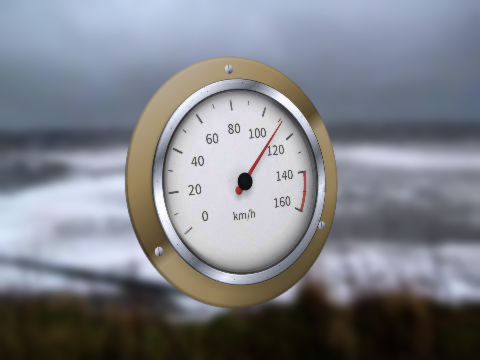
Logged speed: 110 km/h
